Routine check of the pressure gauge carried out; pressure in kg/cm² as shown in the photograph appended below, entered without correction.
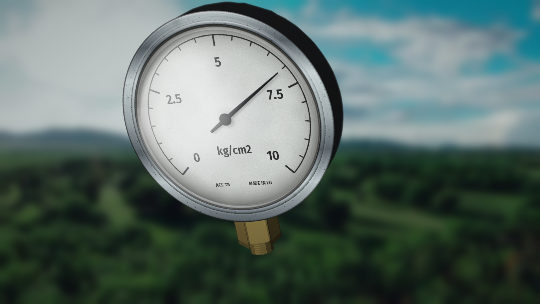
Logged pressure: 7 kg/cm²
